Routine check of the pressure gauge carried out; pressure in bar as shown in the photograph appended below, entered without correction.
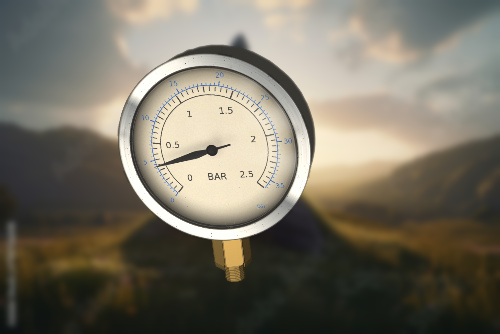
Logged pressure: 0.3 bar
